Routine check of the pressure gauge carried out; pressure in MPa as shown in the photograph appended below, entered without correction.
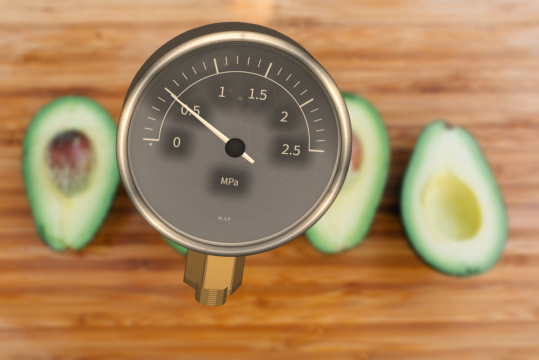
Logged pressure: 0.5 MPa
